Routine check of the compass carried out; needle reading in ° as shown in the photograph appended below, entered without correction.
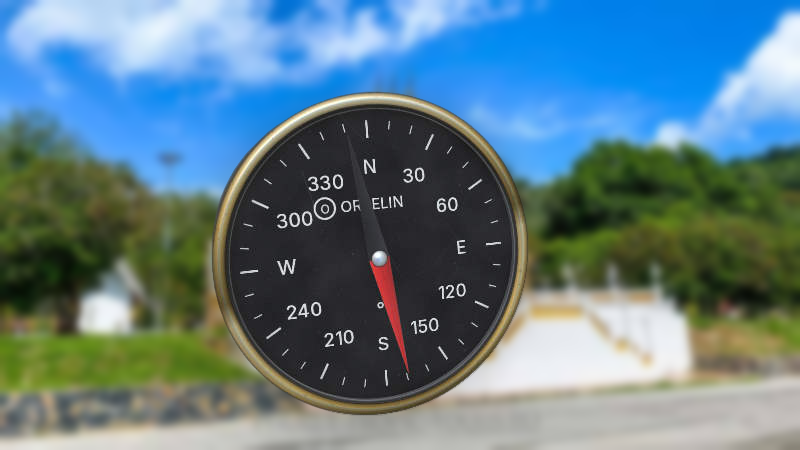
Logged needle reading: 170 °
